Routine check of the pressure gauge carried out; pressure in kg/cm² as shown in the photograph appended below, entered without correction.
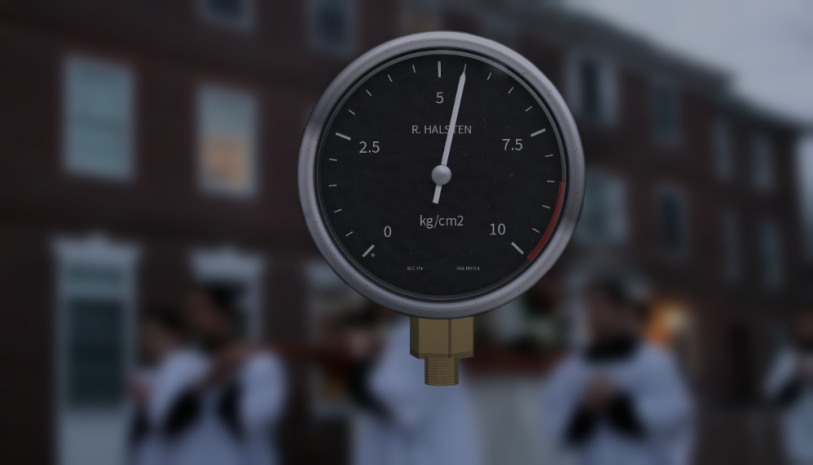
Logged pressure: 5.5 kg/cm²
